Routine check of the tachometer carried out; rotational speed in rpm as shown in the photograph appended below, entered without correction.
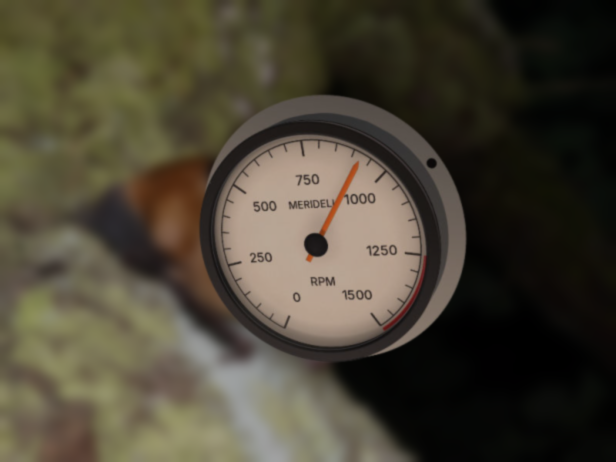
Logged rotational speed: 925 rpm
